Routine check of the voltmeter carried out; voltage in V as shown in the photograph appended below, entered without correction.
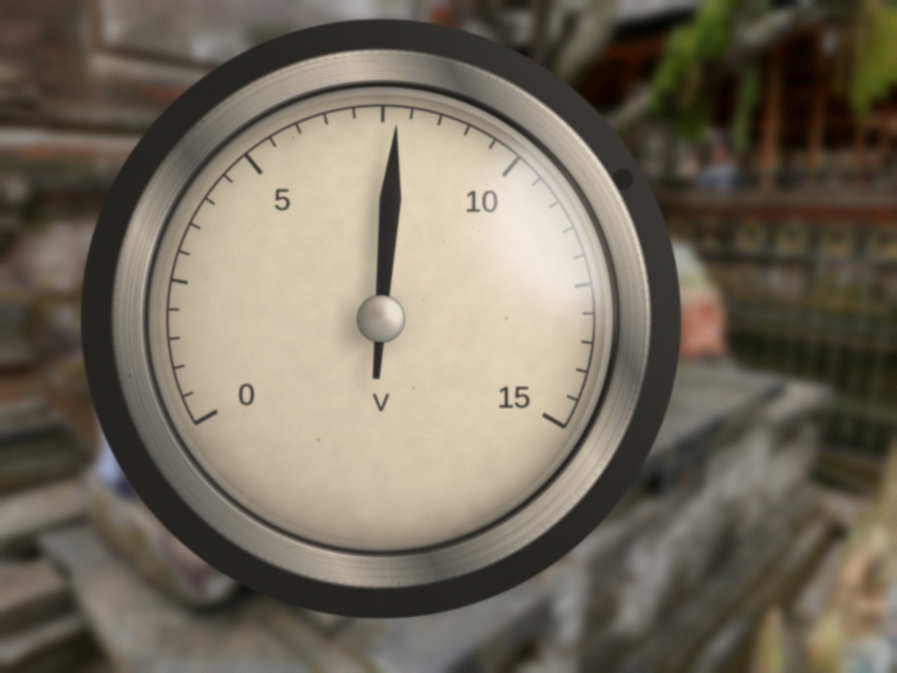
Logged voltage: 7.75 V
